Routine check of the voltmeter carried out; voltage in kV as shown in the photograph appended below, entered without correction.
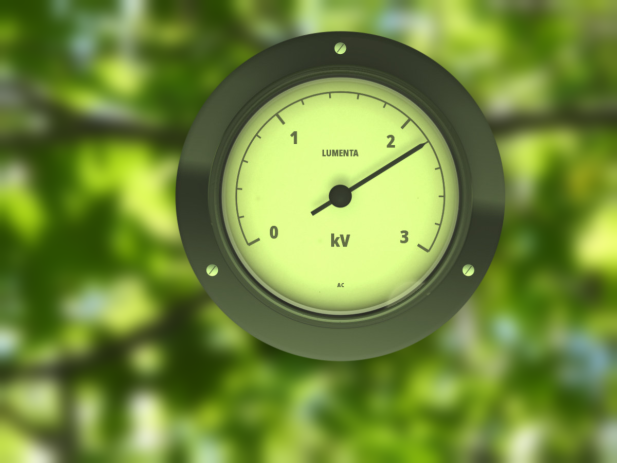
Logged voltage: 2.2 kV
